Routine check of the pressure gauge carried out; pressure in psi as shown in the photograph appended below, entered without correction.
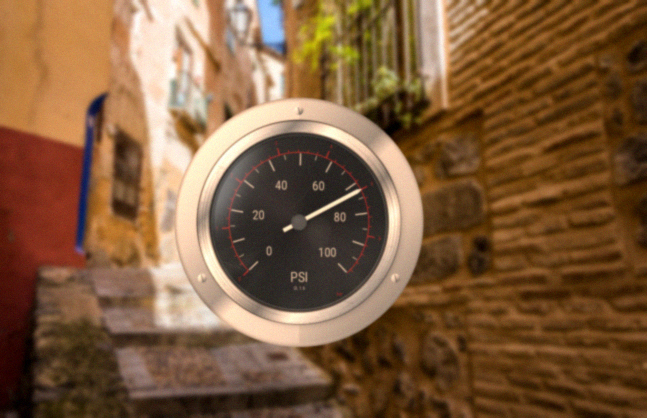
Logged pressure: 72.5 psi
